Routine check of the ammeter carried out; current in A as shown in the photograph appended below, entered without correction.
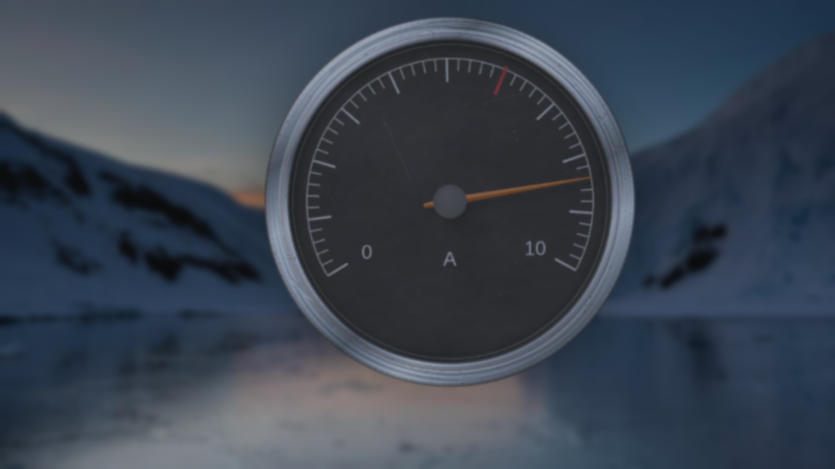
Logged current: 8.4 A
